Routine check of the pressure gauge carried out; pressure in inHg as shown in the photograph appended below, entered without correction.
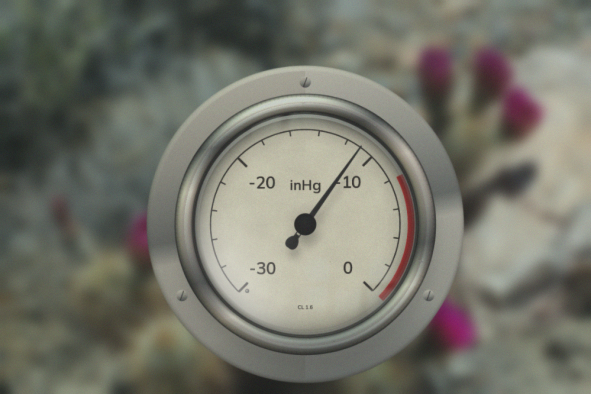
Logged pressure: -11 inHg
